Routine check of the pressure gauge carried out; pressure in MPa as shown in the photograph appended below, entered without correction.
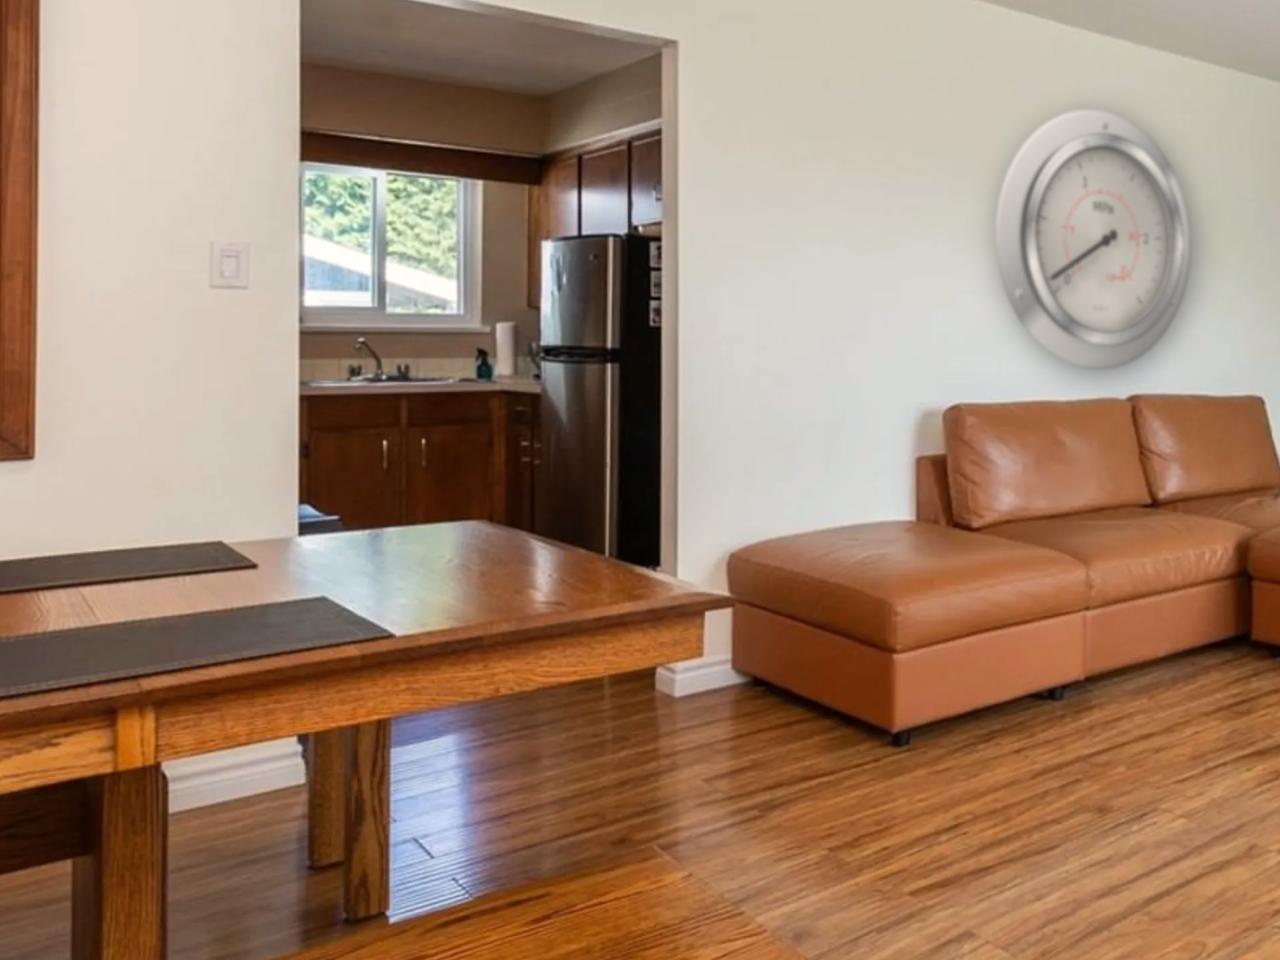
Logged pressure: 0.1 MPa
